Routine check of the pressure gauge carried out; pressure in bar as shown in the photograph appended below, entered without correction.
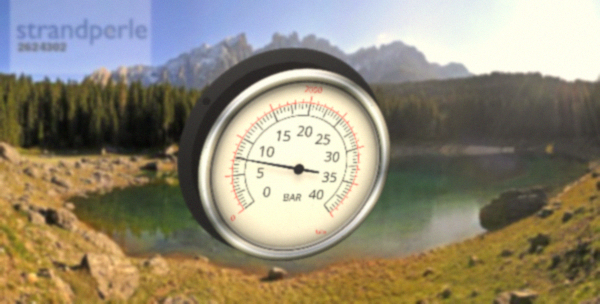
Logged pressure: 7.5 bar
